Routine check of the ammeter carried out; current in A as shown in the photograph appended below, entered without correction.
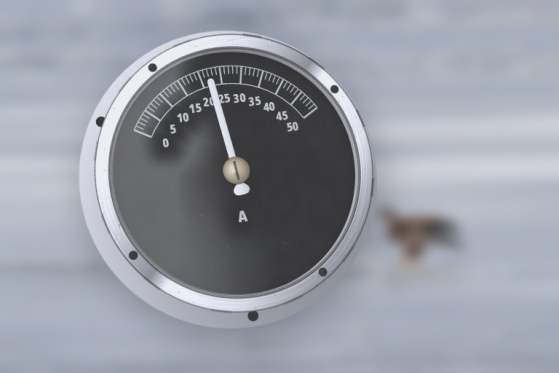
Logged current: 22 A
